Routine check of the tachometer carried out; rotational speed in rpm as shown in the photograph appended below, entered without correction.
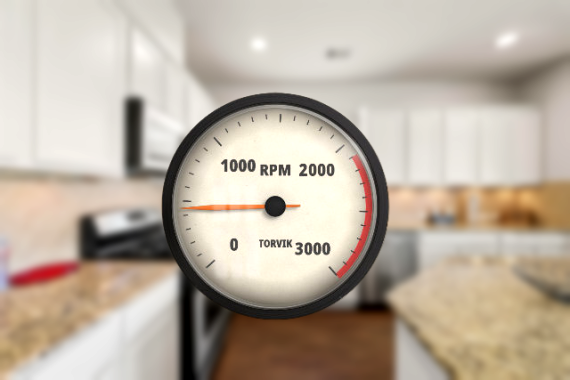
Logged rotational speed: 450 rpm
